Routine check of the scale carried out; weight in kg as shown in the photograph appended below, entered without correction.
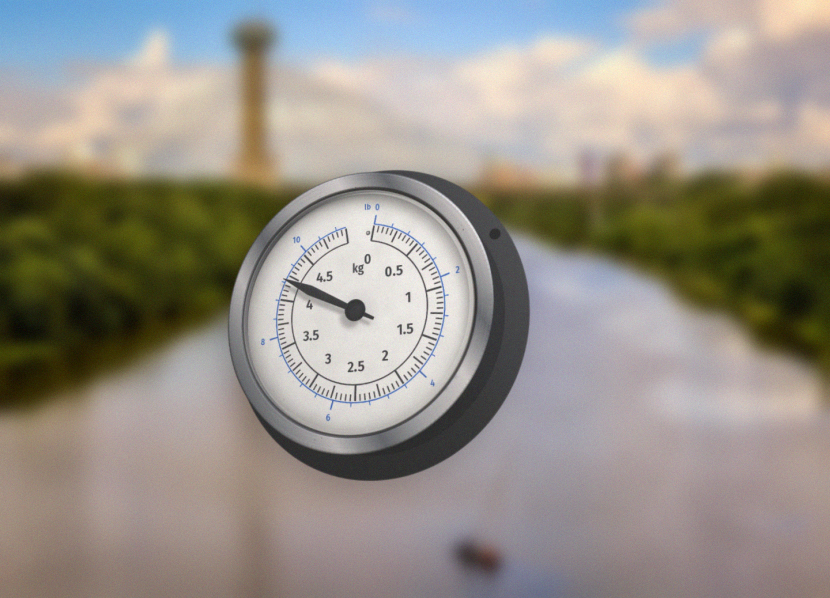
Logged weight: 4.2 kg
